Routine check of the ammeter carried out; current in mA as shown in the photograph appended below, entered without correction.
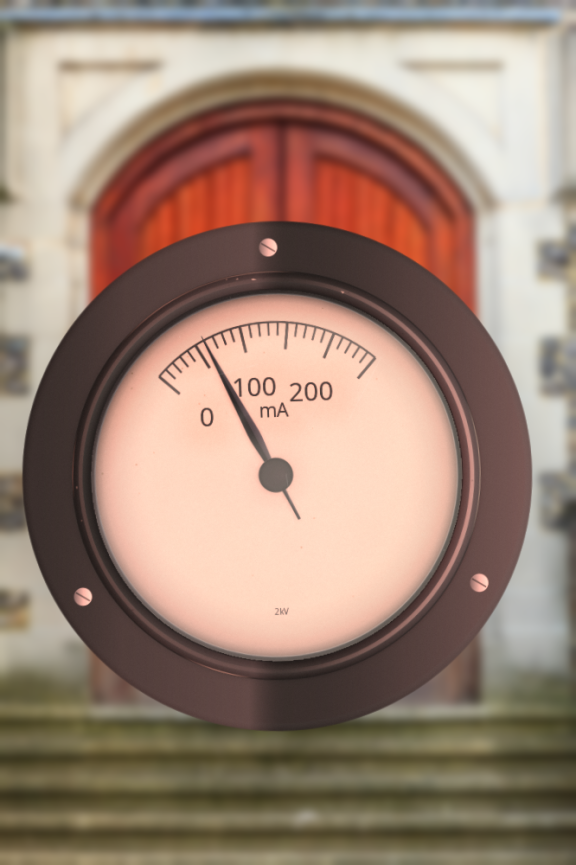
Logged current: 60 mA
